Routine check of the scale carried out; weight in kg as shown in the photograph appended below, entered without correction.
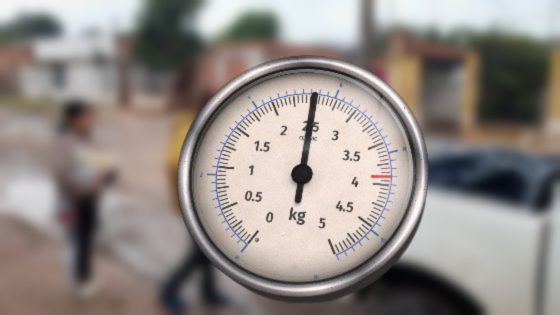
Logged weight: 2.5 kg
